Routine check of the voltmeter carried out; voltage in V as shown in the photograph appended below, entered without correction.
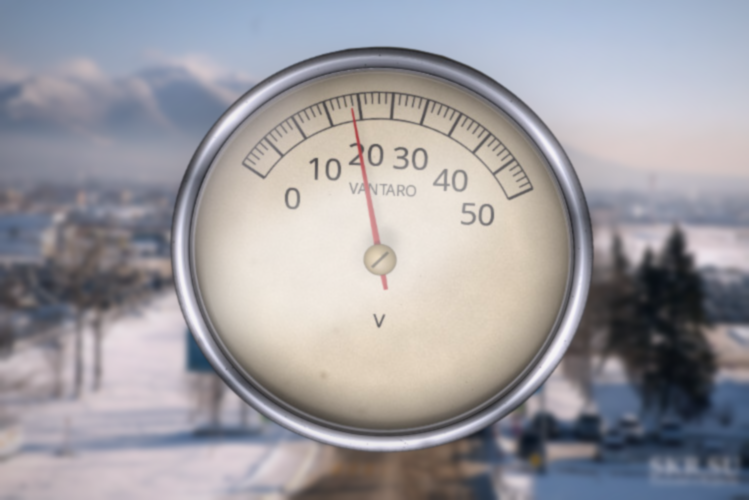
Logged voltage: 19 V
